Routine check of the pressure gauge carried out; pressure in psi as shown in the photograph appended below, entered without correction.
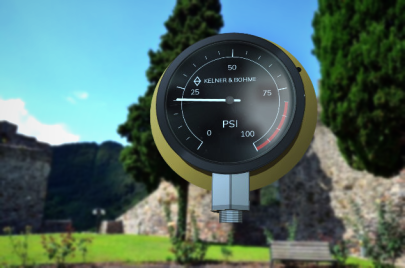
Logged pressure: 20 psi
